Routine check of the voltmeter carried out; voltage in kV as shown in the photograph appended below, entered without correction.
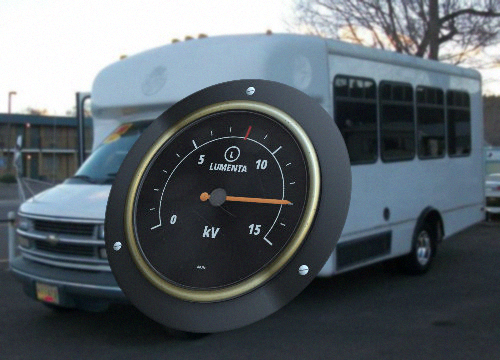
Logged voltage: 13 kV
